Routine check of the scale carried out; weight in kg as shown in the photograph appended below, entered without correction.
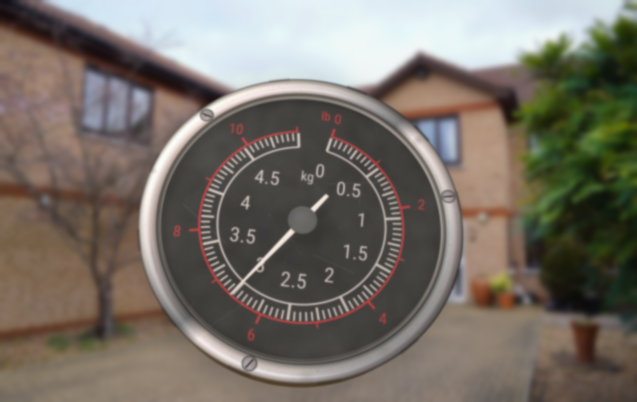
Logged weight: 3 kg
